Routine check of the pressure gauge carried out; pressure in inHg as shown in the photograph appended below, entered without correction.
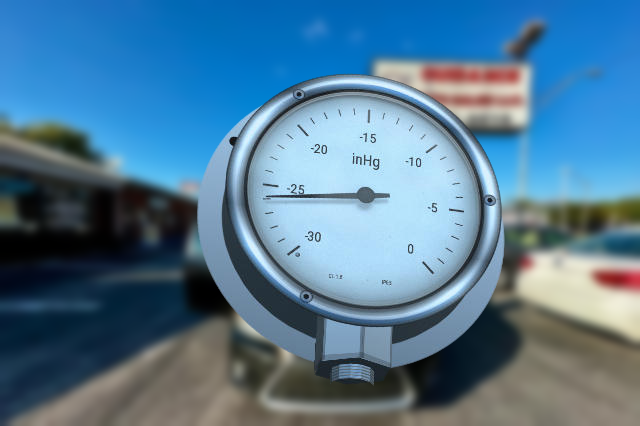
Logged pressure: -26 inHg
